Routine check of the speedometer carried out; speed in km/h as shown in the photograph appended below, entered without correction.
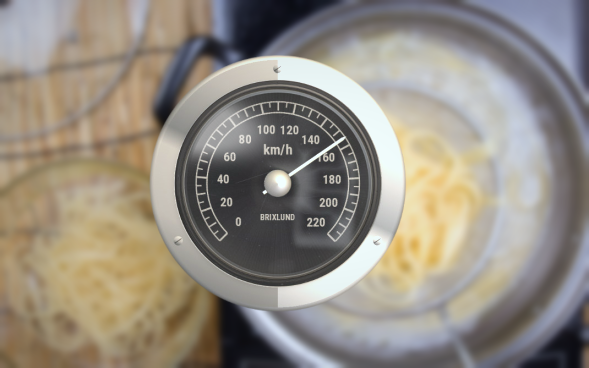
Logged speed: 155 km/h
